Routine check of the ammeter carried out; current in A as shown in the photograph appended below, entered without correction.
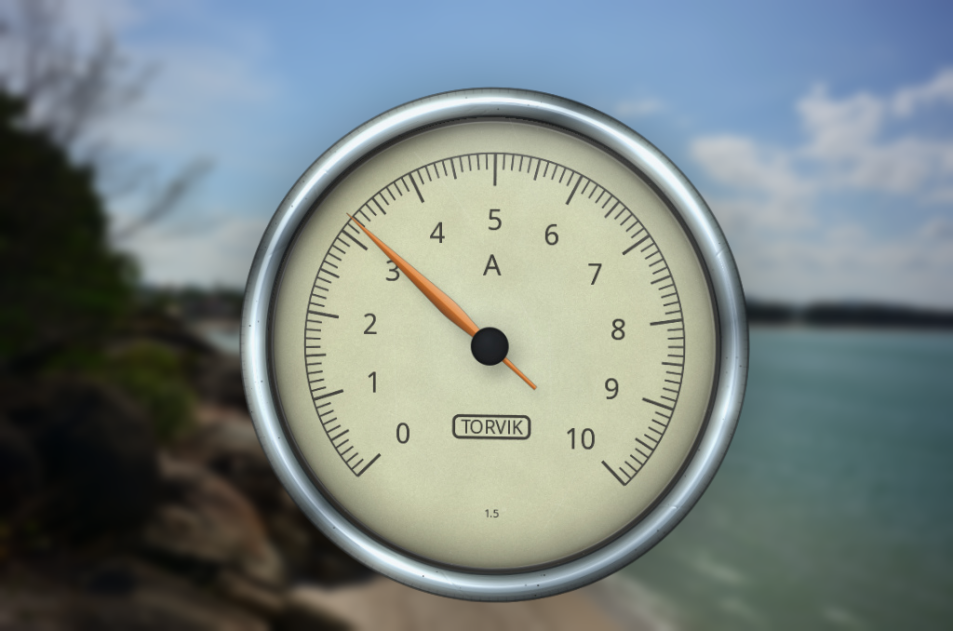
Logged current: 3.2 A
